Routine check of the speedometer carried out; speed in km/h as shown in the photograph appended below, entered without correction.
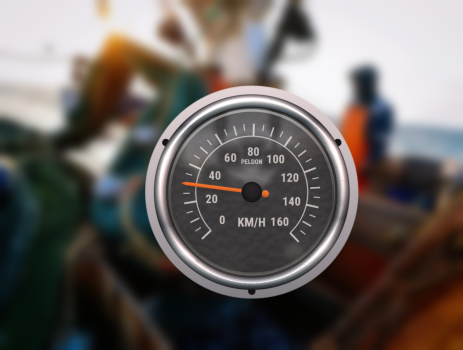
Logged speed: 30 km/h
